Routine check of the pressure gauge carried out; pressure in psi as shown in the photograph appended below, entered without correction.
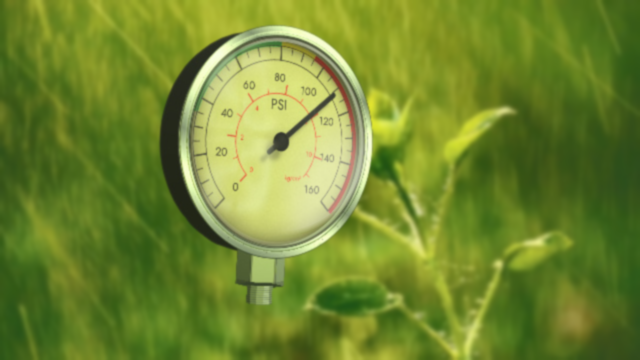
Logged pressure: 110 psi
